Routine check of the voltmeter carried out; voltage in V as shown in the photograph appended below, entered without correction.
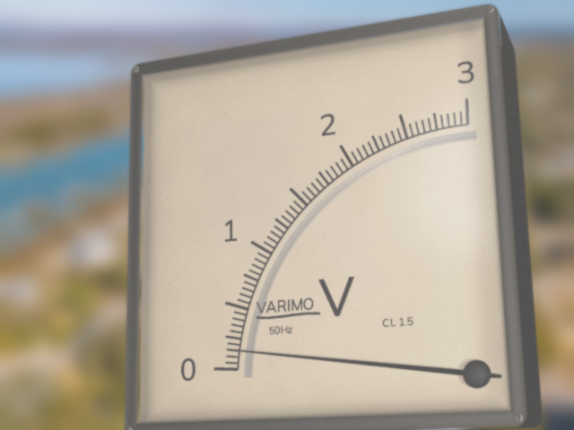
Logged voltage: 0.15 V
